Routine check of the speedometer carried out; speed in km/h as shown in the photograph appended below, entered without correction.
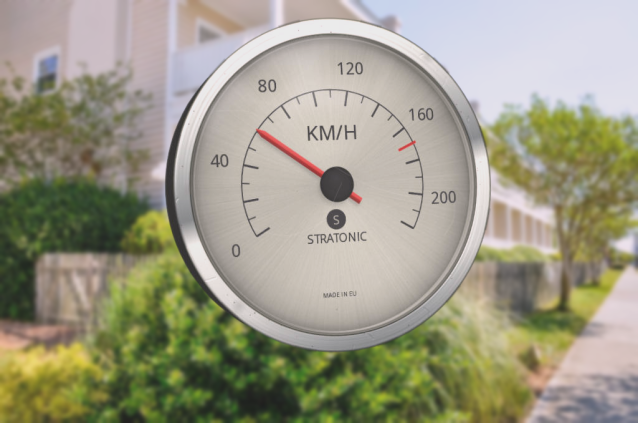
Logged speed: 60 km/h
